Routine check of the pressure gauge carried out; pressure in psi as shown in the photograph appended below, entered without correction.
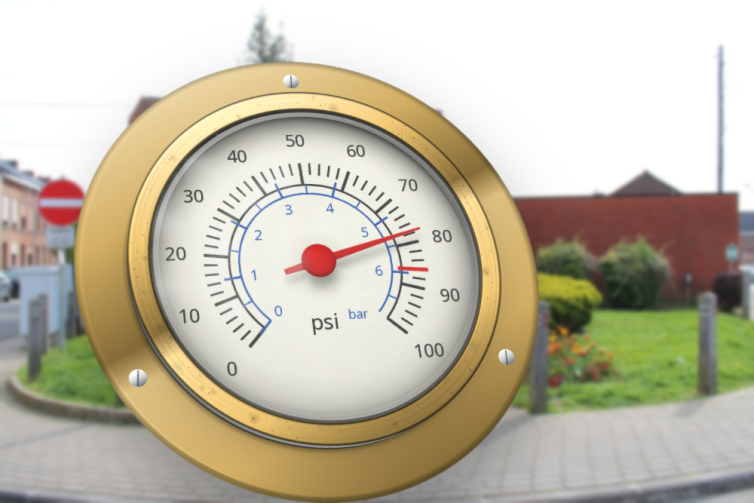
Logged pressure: 78 psi
